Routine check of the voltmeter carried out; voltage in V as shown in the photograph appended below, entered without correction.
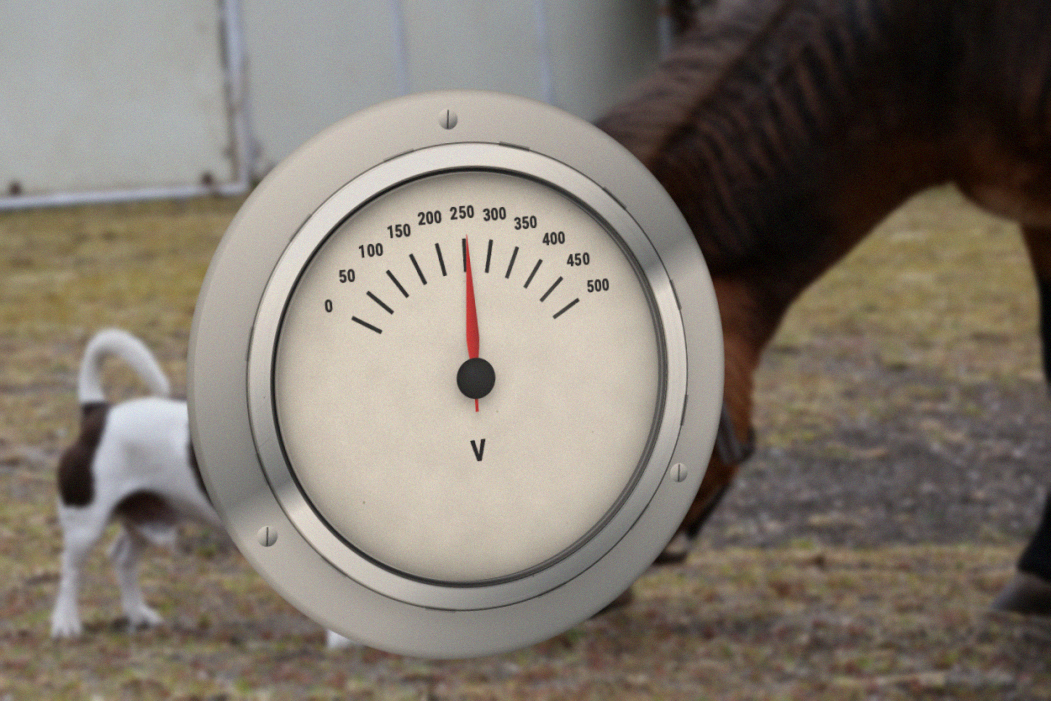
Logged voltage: 250 V
